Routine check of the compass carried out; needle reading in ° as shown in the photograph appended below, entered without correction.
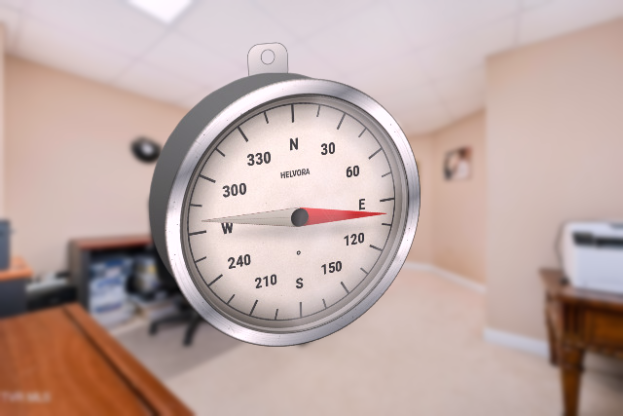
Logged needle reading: 97.5 °
